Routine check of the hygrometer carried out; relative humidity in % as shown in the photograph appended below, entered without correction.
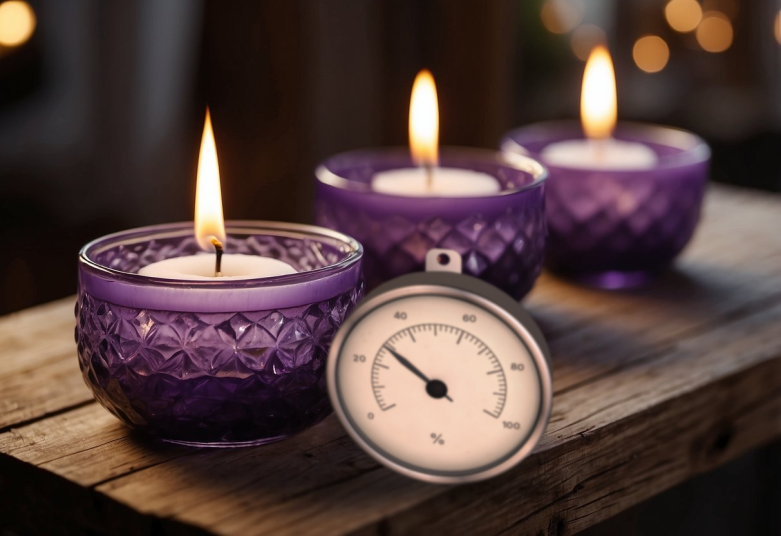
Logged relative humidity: 30 %
